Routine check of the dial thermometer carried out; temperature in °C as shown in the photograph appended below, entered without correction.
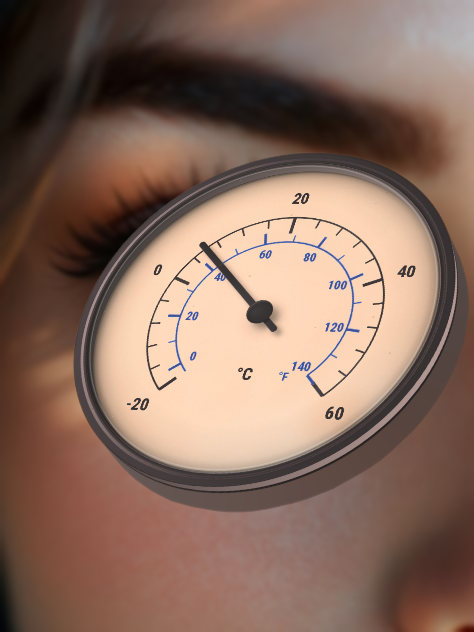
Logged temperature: 6 °C
